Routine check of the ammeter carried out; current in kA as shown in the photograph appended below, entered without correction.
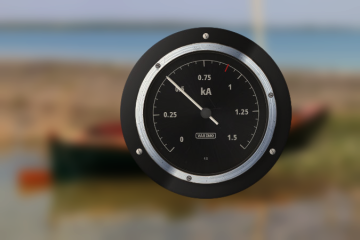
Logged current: 0.5 kA
